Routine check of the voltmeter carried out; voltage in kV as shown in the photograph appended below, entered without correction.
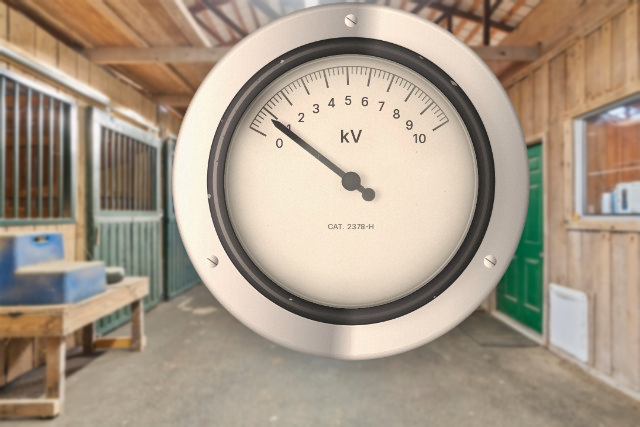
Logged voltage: 0.8 kV
